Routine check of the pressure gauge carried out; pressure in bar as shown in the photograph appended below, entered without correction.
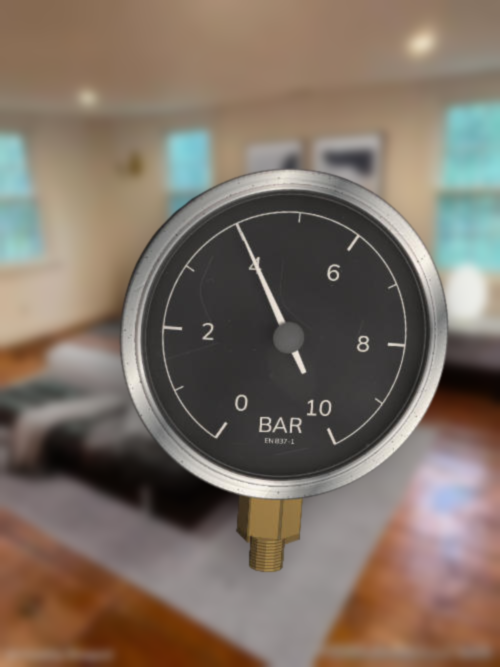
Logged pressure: 4 bar
